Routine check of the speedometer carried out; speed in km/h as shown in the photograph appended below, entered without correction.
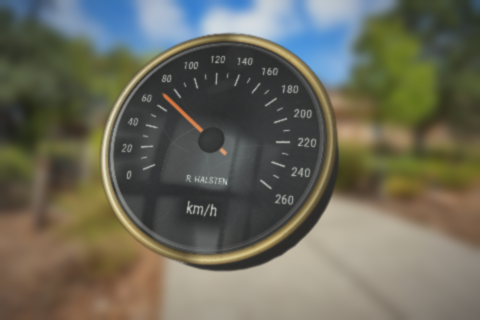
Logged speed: 70 km/h
